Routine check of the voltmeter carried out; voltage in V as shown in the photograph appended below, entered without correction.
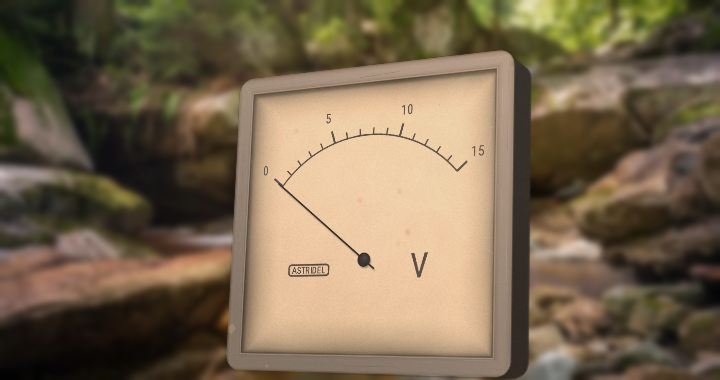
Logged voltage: 0 V
